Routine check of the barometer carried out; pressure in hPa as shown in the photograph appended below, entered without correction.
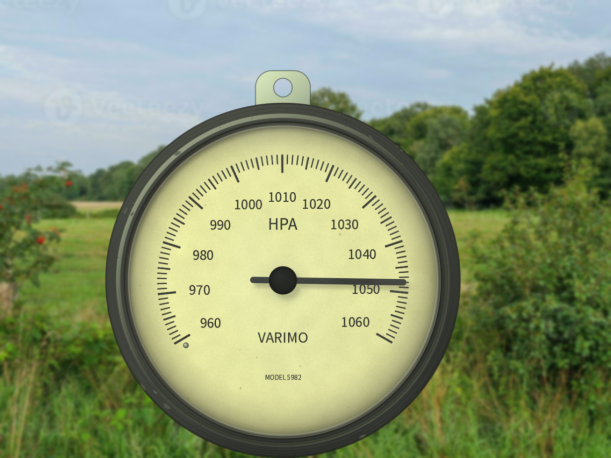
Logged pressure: 1048 hPa
